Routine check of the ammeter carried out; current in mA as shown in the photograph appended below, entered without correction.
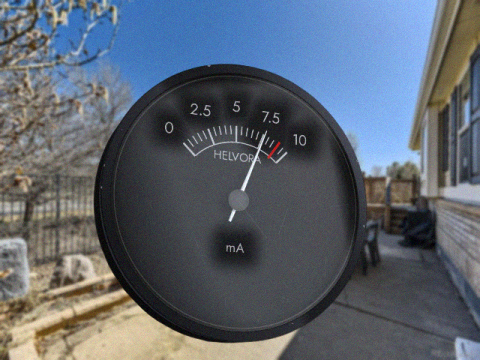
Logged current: 7.5 mA
